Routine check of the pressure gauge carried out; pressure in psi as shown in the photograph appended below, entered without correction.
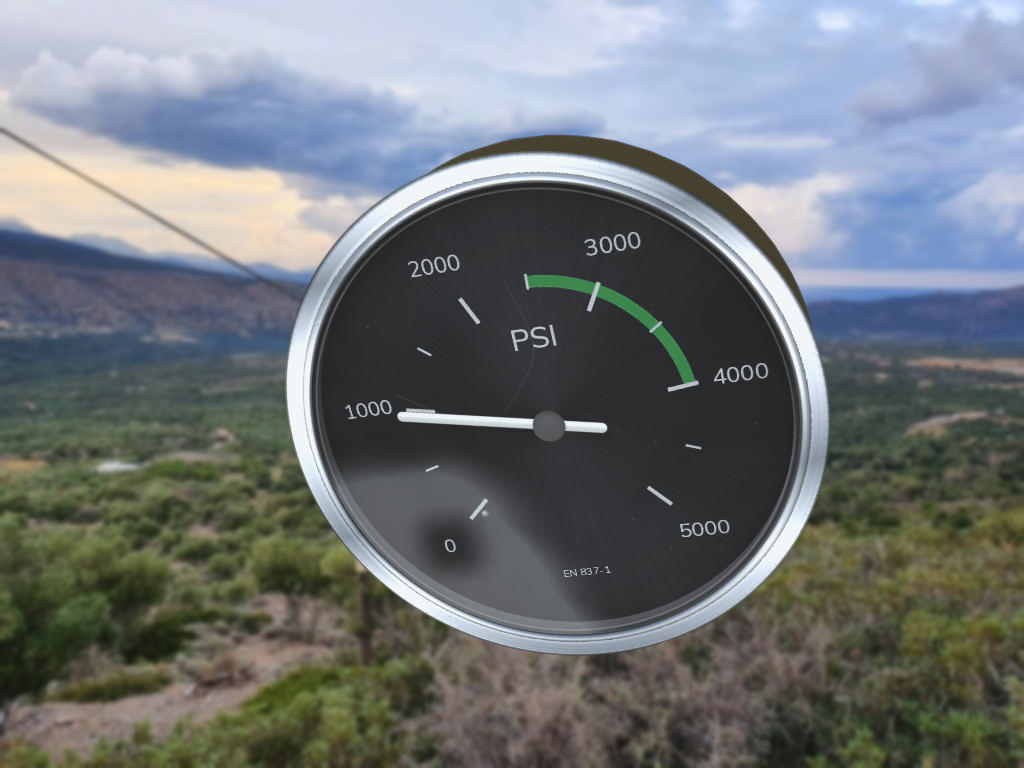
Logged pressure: 1000 psi
